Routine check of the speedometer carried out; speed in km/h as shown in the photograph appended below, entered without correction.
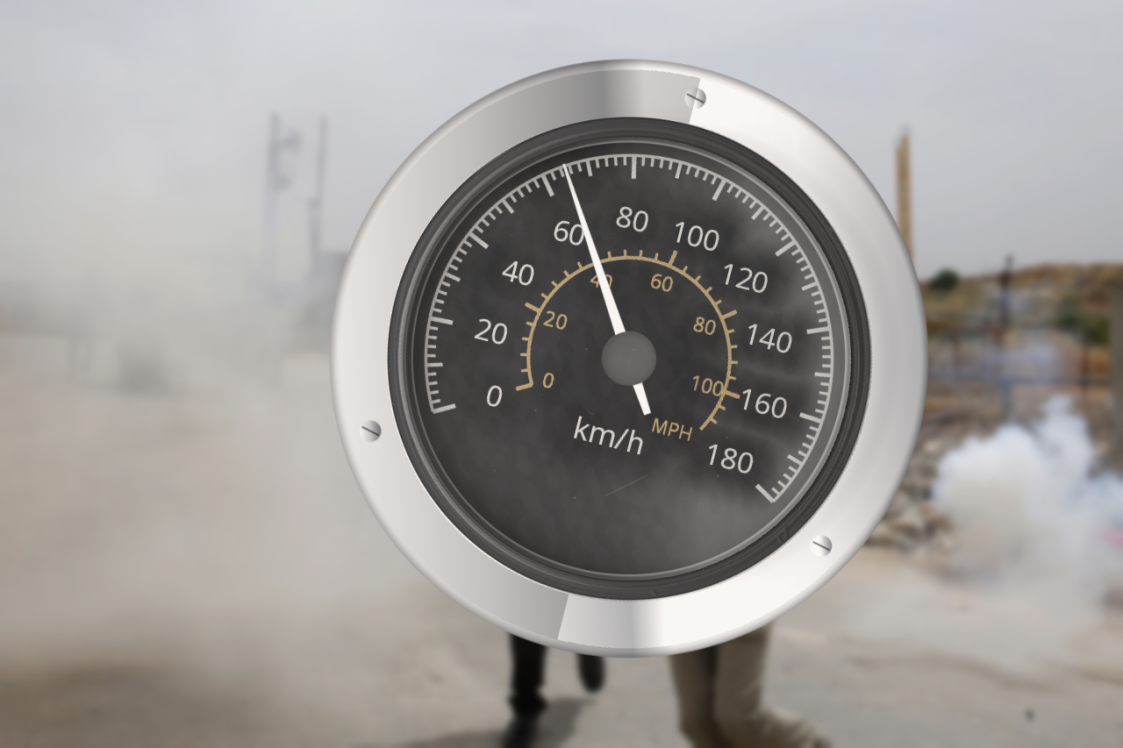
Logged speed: 65 km/h
